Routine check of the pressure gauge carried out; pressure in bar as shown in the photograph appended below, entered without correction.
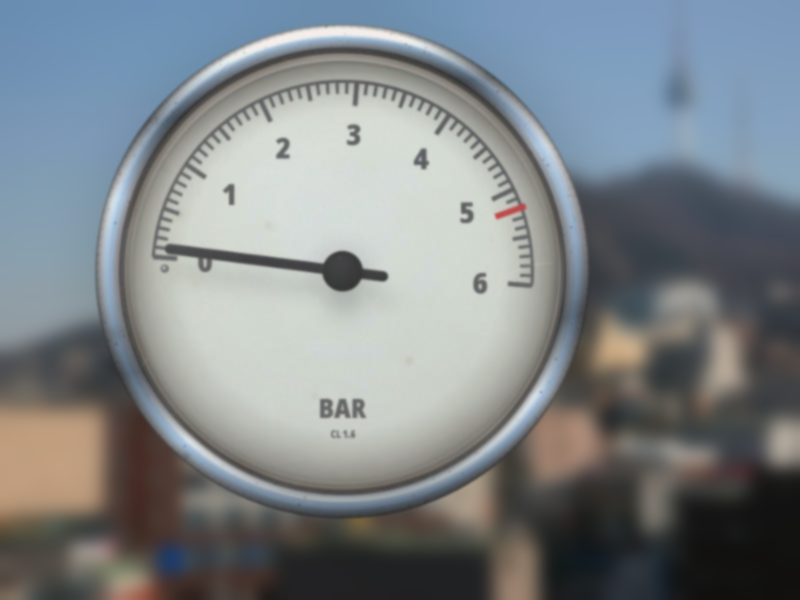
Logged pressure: 0.1 bar
